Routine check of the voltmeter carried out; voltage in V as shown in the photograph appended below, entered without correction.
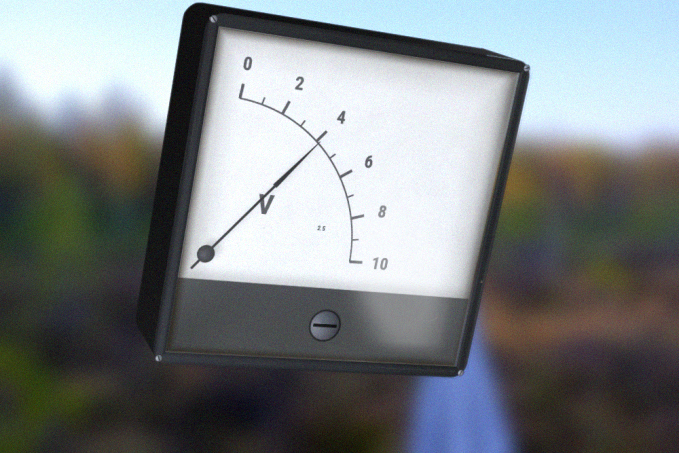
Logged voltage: 4 V
